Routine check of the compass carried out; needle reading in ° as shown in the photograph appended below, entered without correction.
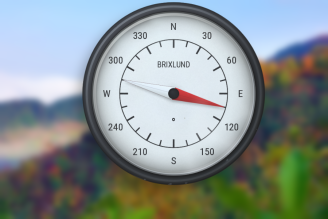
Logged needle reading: 105 °
